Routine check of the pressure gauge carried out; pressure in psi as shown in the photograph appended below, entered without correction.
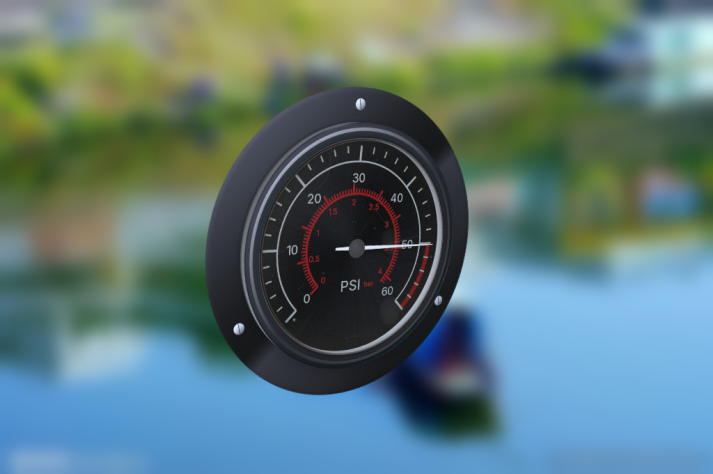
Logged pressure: 50 psi
